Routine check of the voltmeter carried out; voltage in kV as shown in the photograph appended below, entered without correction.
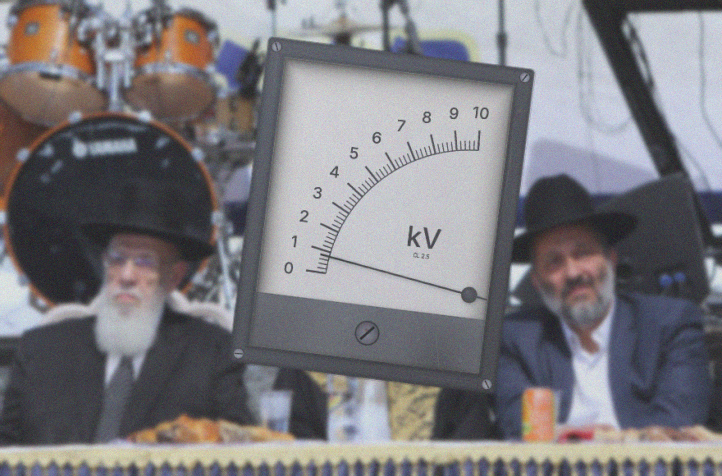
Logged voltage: 0.8 kV
